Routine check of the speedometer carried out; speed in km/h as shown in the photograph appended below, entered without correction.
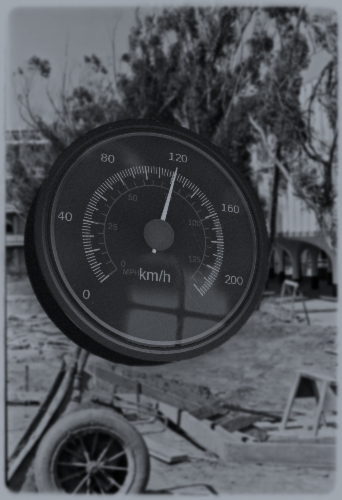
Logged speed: 120 km/h
